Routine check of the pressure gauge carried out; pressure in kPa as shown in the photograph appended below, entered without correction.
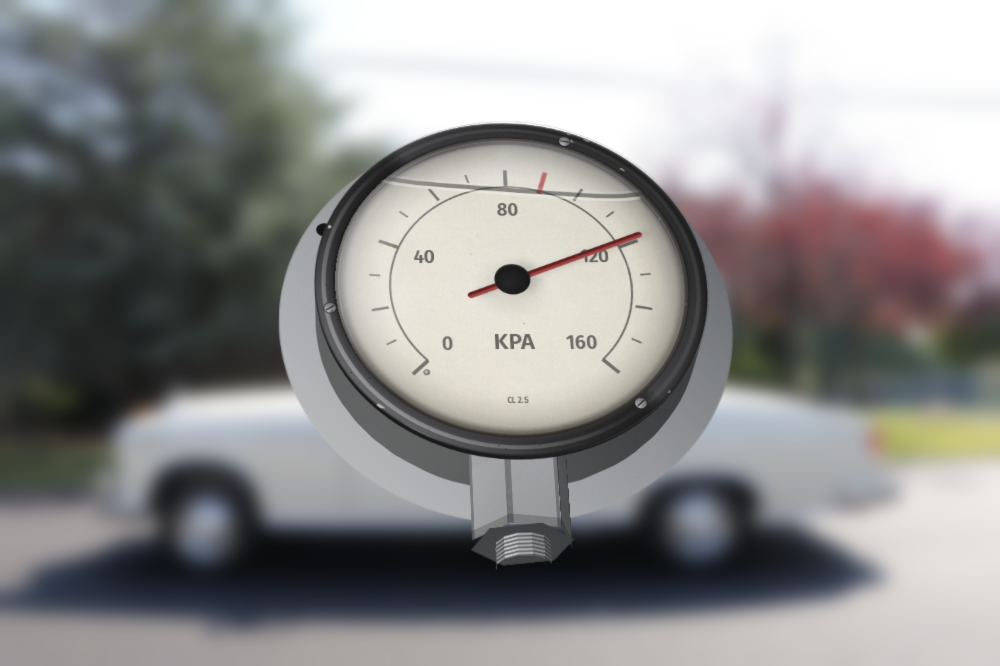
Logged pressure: 120 kPa
